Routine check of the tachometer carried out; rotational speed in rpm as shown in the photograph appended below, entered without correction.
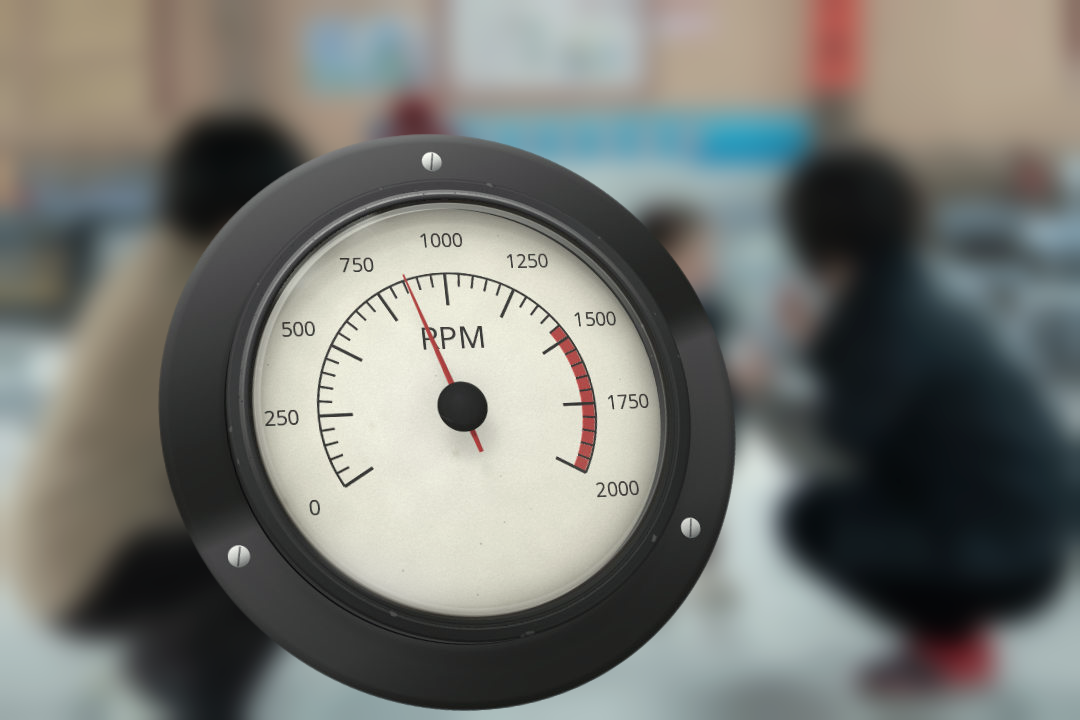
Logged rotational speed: 850 rpm
